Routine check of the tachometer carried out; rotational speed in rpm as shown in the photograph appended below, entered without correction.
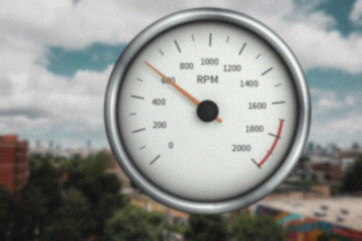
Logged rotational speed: 600 rpm
